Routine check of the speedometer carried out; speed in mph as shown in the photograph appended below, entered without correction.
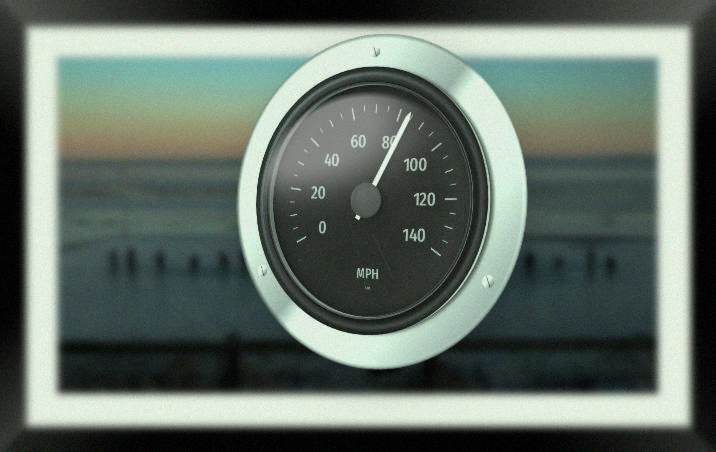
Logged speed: 85 mph
